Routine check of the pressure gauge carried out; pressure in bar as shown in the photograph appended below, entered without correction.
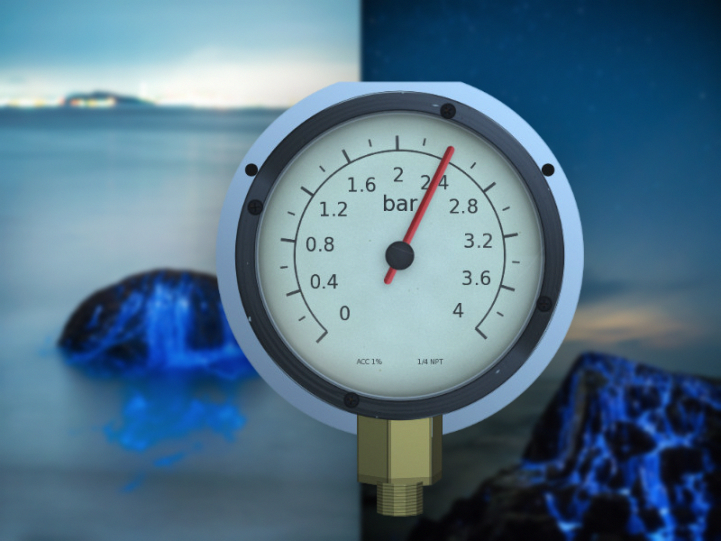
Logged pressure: 2.4 bar
